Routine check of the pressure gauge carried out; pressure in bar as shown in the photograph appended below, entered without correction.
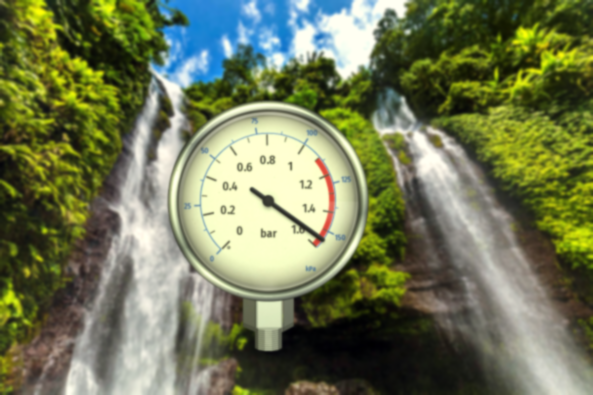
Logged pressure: 1.55 bar
